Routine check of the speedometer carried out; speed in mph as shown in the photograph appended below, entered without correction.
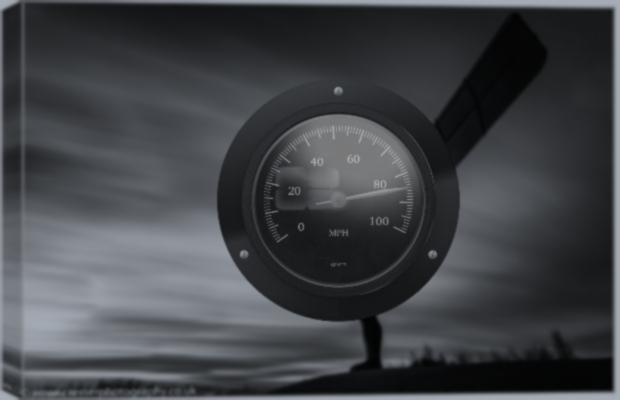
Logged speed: 85 mph
